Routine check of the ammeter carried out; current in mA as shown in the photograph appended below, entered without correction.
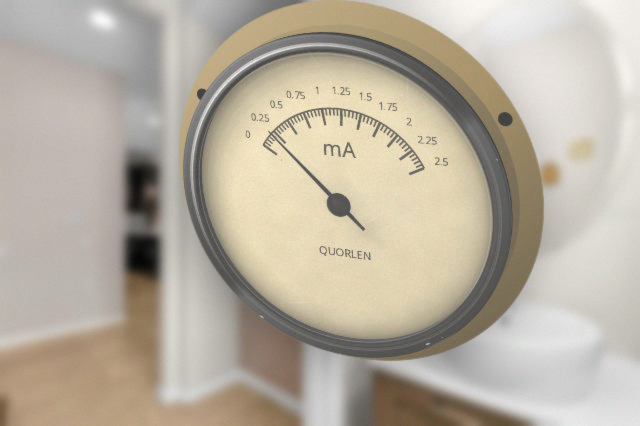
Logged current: 0.25 mA
